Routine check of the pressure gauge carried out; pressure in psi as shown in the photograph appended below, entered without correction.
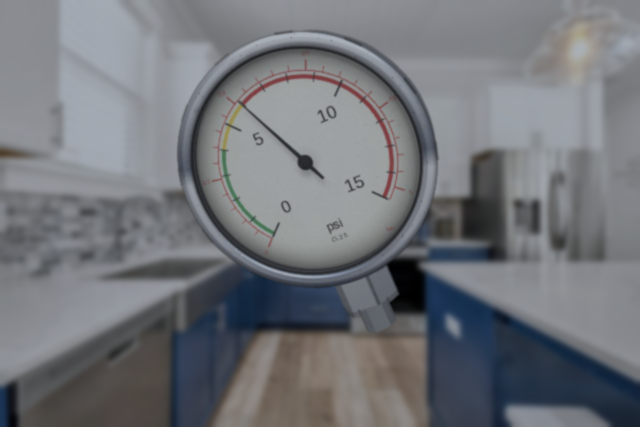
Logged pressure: 6 psi
